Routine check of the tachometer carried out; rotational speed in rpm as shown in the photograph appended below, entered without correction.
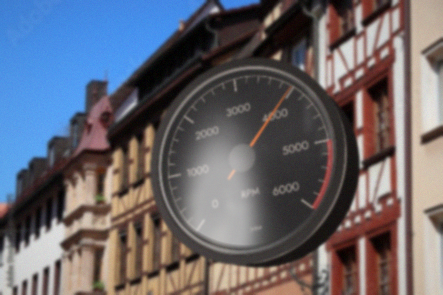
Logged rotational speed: 4000 rpm
